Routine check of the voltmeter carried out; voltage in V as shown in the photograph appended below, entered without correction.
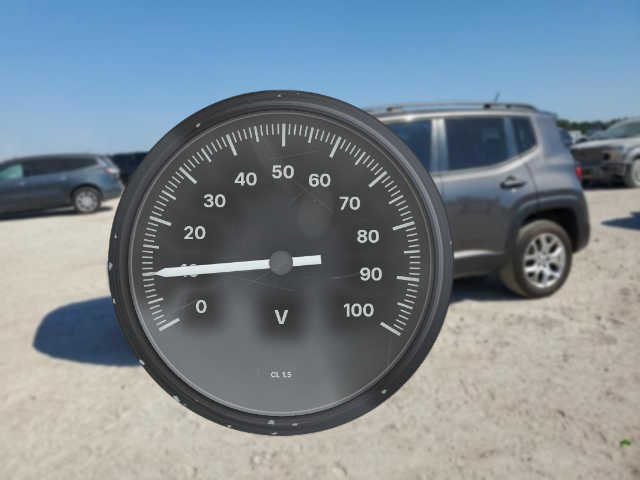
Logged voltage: 10 V
